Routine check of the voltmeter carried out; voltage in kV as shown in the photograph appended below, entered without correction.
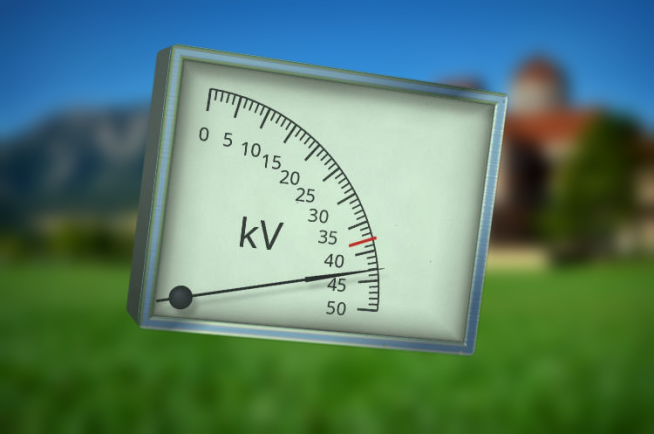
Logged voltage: 43 kV
